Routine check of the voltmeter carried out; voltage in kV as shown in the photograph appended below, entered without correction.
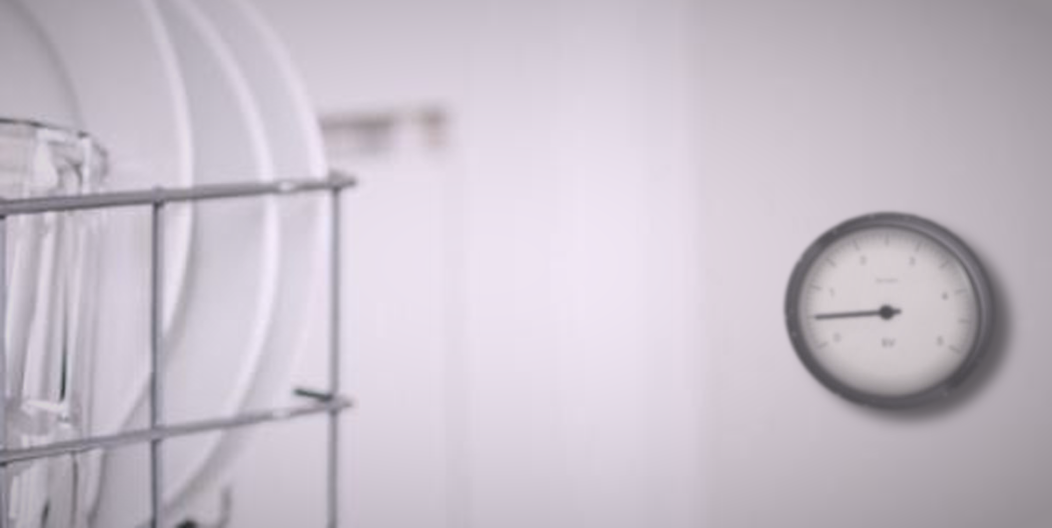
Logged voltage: 0.5 kV
